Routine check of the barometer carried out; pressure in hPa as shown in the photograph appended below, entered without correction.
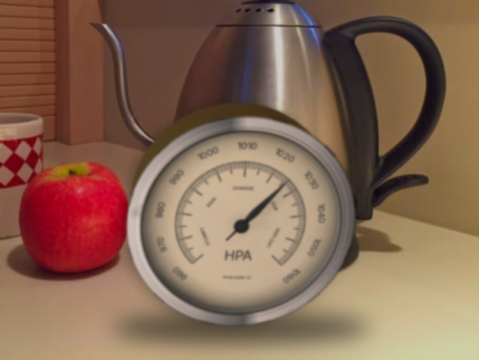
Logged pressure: 1025 hPa
